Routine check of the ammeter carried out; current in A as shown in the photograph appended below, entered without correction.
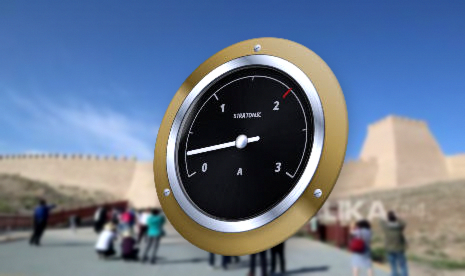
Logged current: 0.25 A
